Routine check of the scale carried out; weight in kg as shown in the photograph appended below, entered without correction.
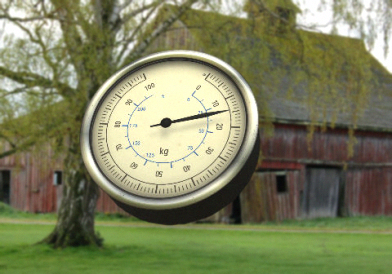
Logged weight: 15 kg
